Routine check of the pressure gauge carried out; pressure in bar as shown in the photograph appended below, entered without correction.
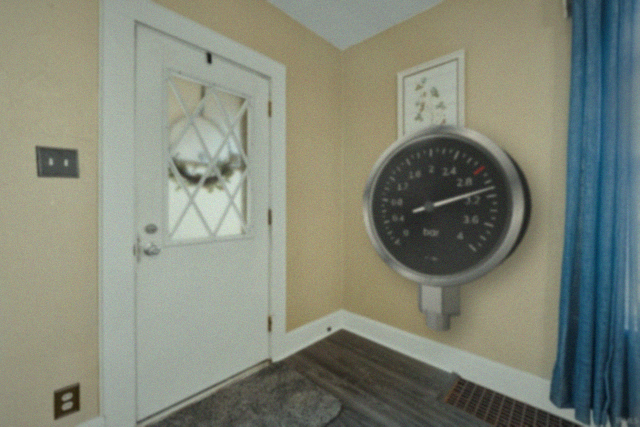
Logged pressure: 3.1 bar
